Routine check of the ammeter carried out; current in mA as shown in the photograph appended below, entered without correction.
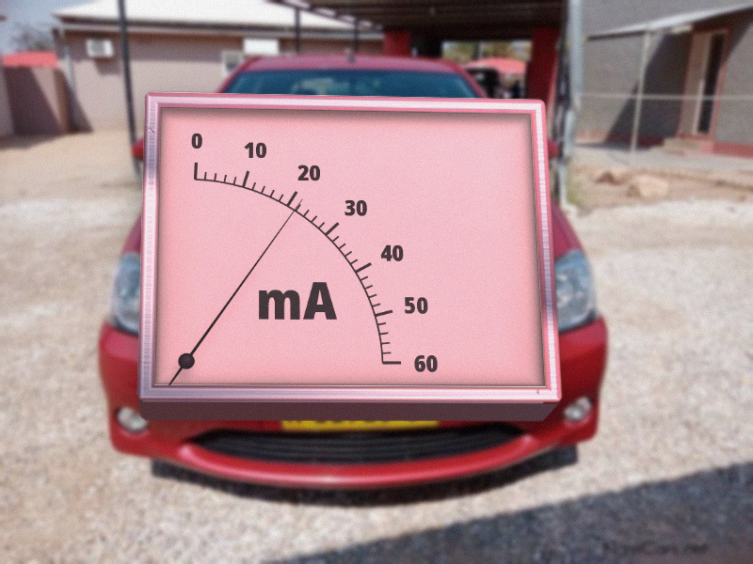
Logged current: 22 mA
